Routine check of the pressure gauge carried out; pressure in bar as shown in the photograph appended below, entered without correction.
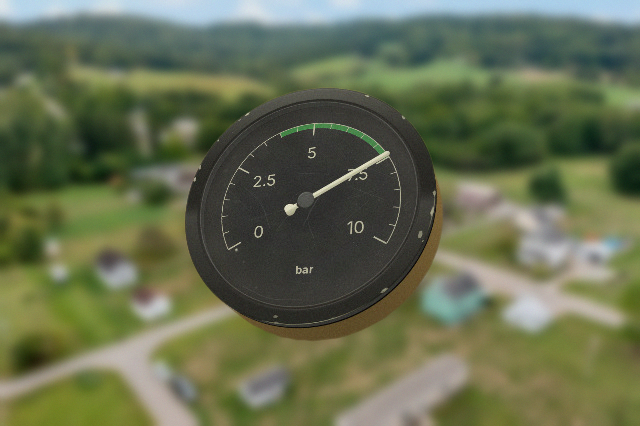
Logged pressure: 7.5 bar
